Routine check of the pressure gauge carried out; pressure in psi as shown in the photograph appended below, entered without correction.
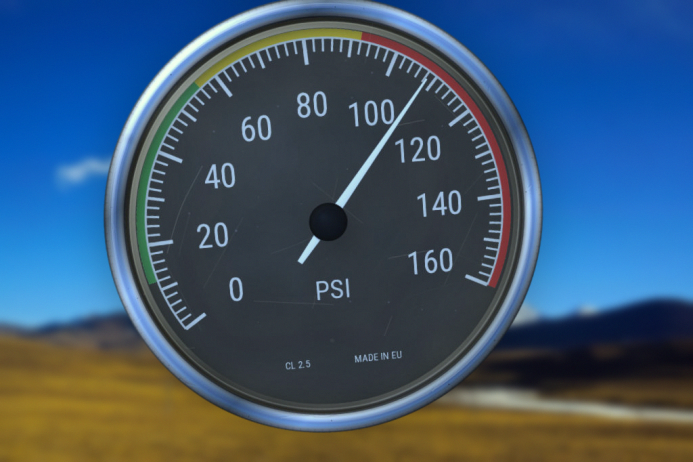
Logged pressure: 108 psi
